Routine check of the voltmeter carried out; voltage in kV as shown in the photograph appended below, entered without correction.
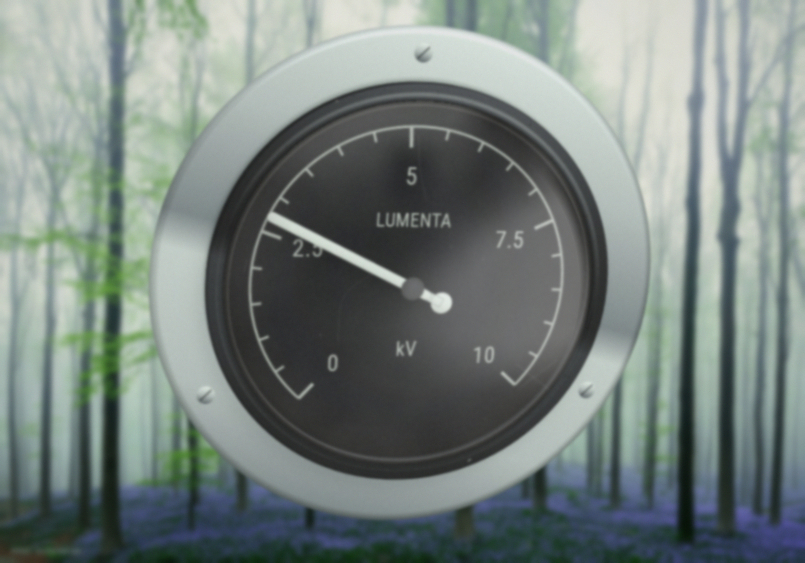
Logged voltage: 2.75 kV
